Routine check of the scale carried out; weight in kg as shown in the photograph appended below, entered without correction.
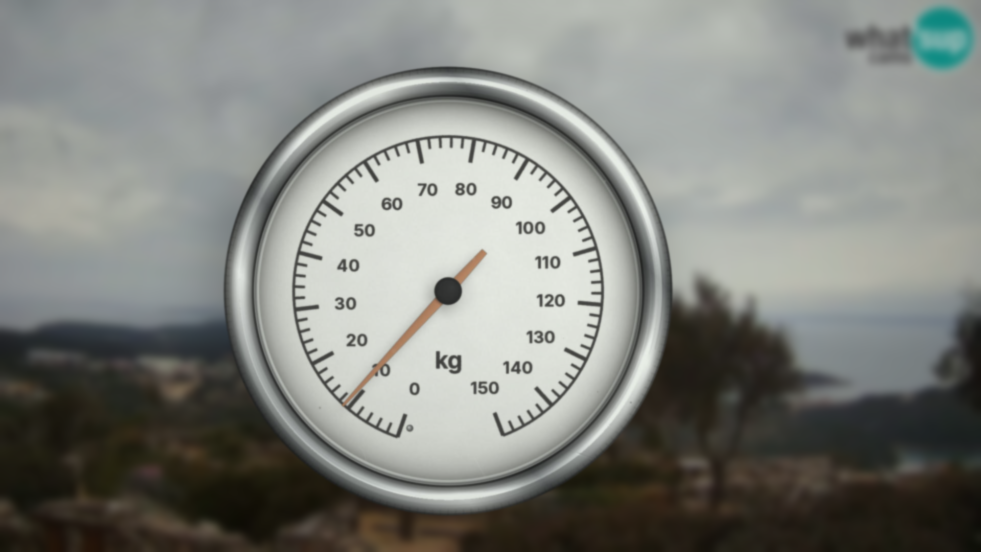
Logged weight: 11 kg
